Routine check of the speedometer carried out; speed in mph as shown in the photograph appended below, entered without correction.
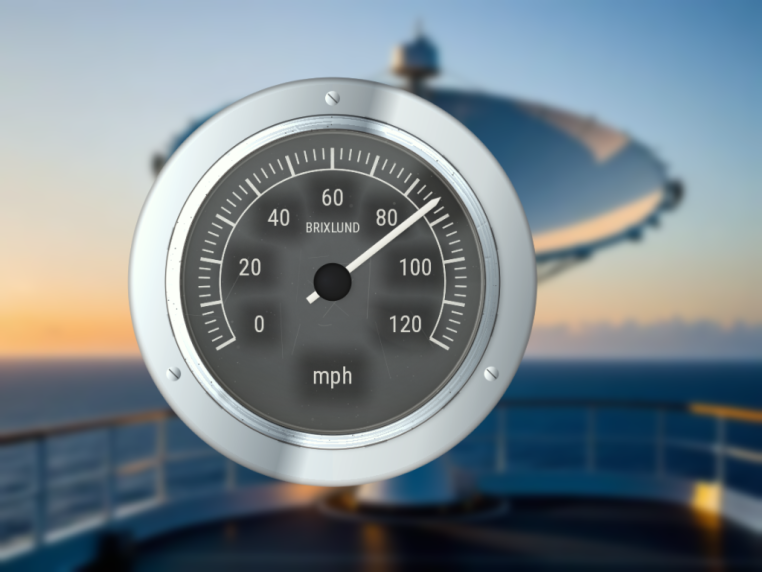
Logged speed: 86 mph
